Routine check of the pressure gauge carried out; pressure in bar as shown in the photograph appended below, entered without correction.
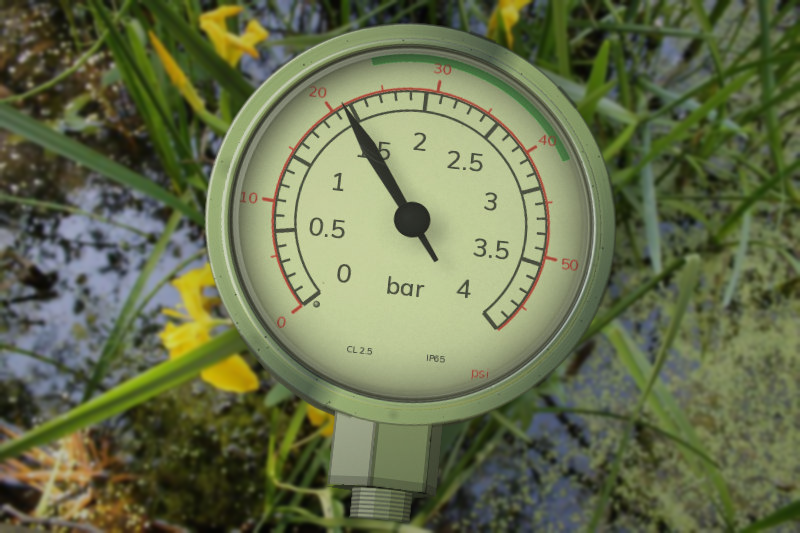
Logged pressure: 1.45 bar
